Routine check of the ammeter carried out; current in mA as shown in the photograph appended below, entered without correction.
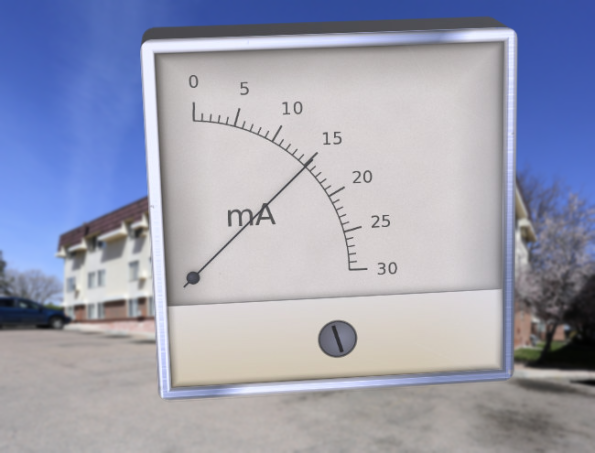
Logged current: 15 mA
